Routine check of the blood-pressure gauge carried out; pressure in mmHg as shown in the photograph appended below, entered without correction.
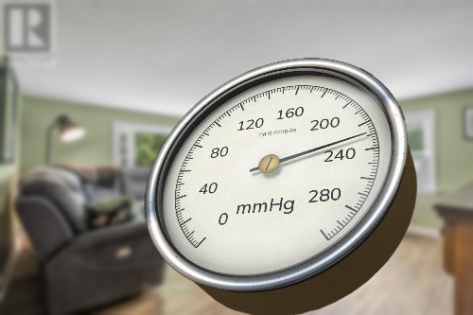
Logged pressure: 230 mmHg
